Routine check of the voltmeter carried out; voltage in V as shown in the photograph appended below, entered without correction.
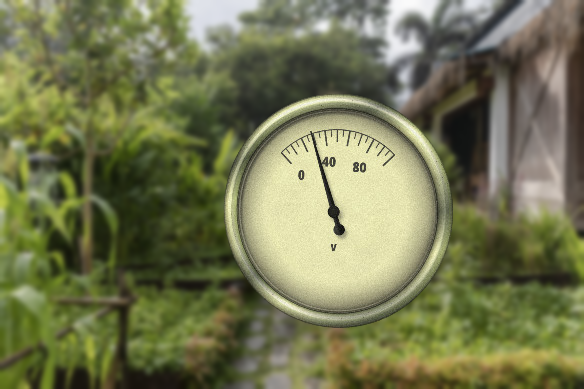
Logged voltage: 30 V
